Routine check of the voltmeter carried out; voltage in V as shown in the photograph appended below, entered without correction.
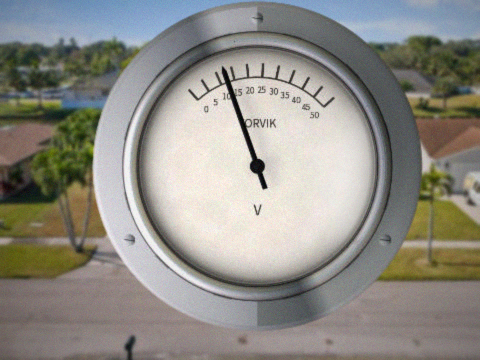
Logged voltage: 12.5 V
